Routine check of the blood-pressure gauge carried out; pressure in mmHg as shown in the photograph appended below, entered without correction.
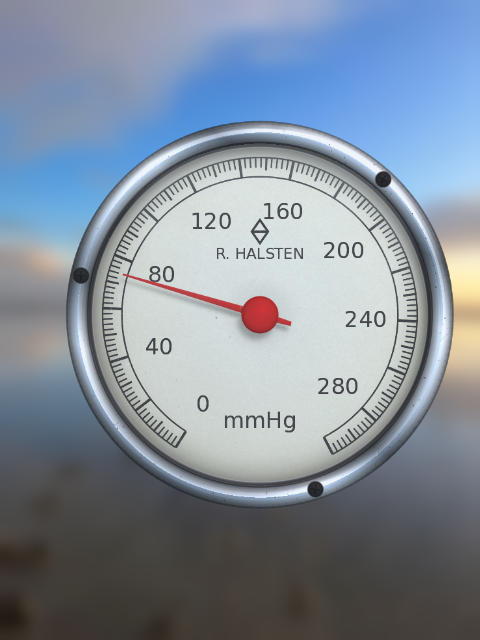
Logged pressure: 74 mmHg
